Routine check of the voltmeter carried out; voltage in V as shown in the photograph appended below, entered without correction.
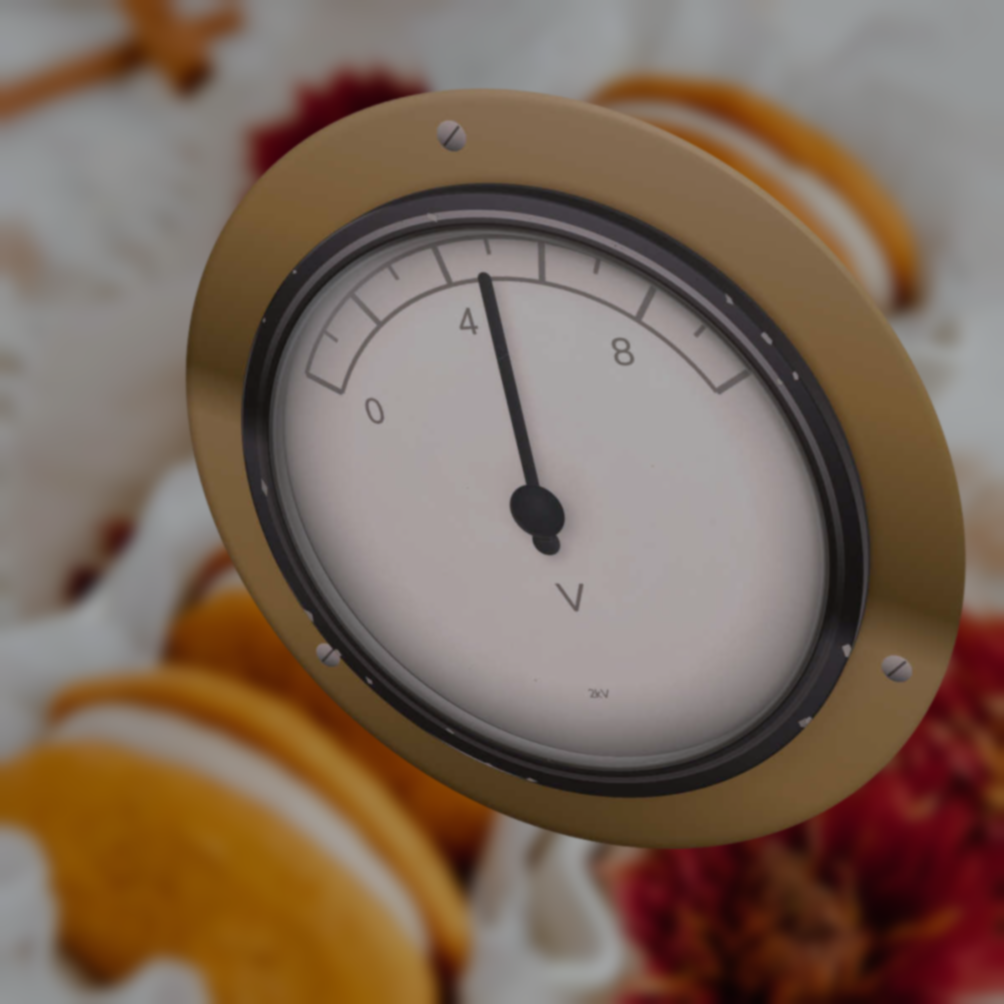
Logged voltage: 5 V
